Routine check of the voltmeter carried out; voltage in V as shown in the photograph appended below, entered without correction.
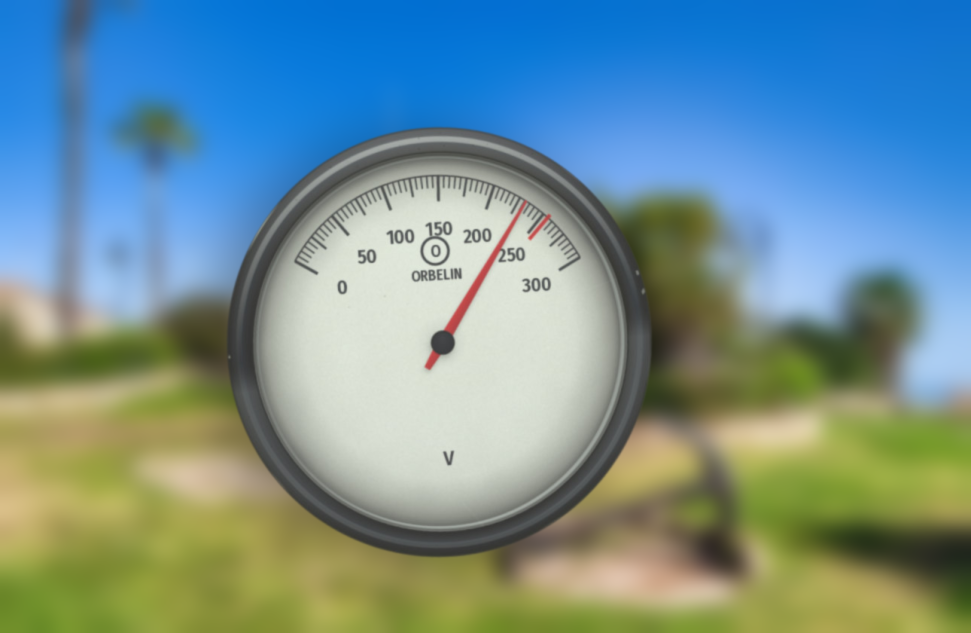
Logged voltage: 230 V
